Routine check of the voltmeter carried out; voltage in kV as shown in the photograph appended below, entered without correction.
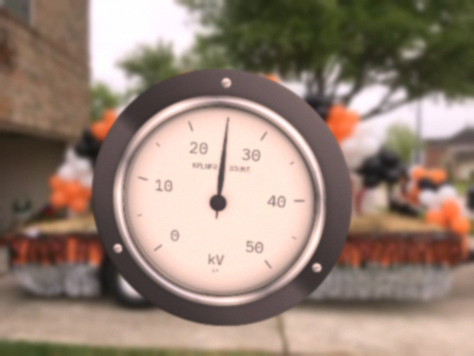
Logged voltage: 25 kV
